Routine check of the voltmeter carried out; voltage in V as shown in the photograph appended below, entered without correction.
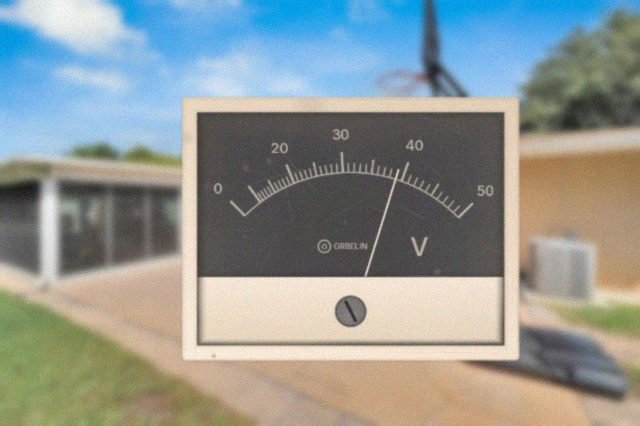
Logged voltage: 39 V
